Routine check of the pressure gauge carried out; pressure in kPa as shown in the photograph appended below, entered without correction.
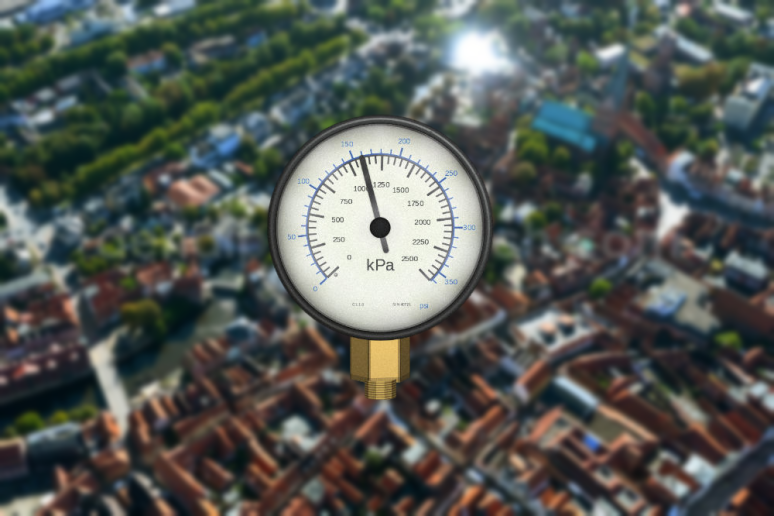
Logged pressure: 1100 kPa
